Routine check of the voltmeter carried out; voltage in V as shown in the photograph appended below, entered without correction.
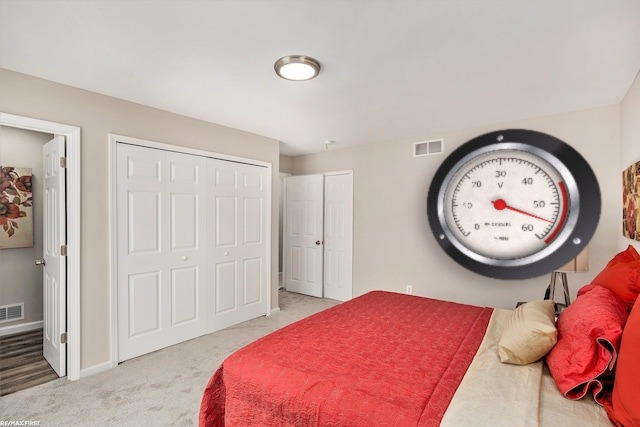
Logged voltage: 55 V
